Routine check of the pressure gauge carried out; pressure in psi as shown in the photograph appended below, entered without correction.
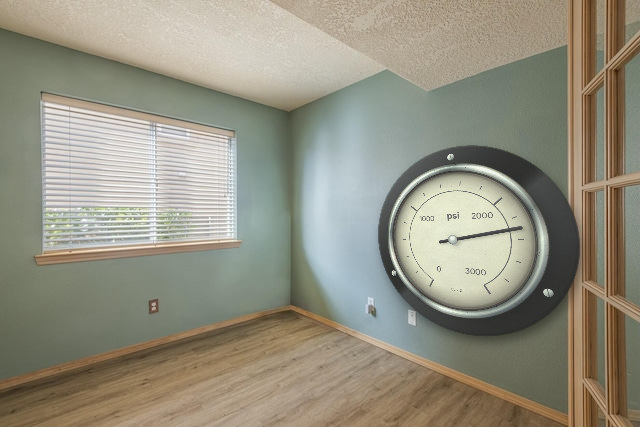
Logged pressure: 2300 psi
